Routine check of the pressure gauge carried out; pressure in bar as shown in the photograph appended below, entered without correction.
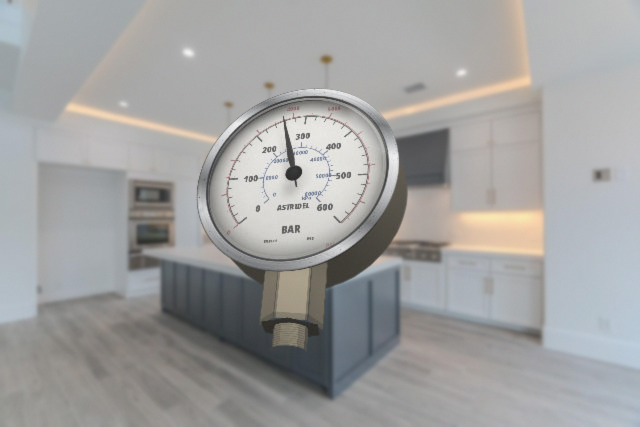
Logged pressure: 260 bar
